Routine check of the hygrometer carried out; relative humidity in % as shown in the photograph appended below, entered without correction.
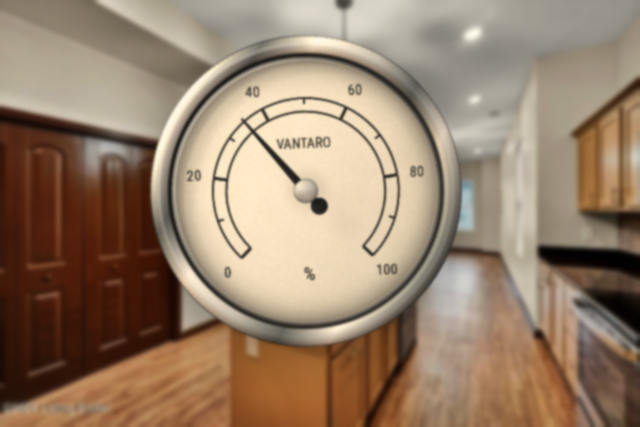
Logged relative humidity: 35 %
